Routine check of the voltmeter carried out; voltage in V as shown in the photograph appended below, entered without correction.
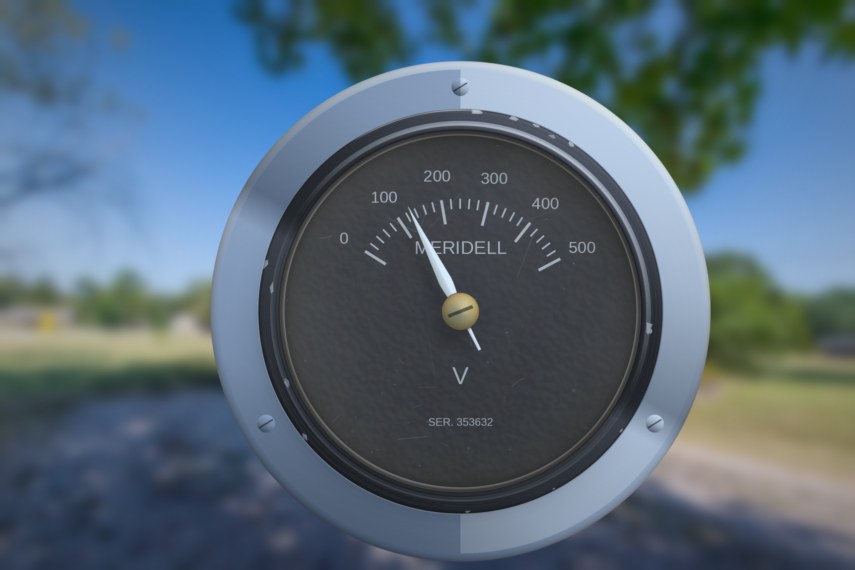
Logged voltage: 130 V
